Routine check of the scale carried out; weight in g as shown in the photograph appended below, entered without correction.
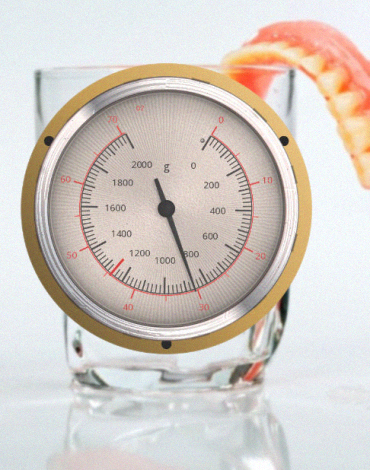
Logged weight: 860 g
